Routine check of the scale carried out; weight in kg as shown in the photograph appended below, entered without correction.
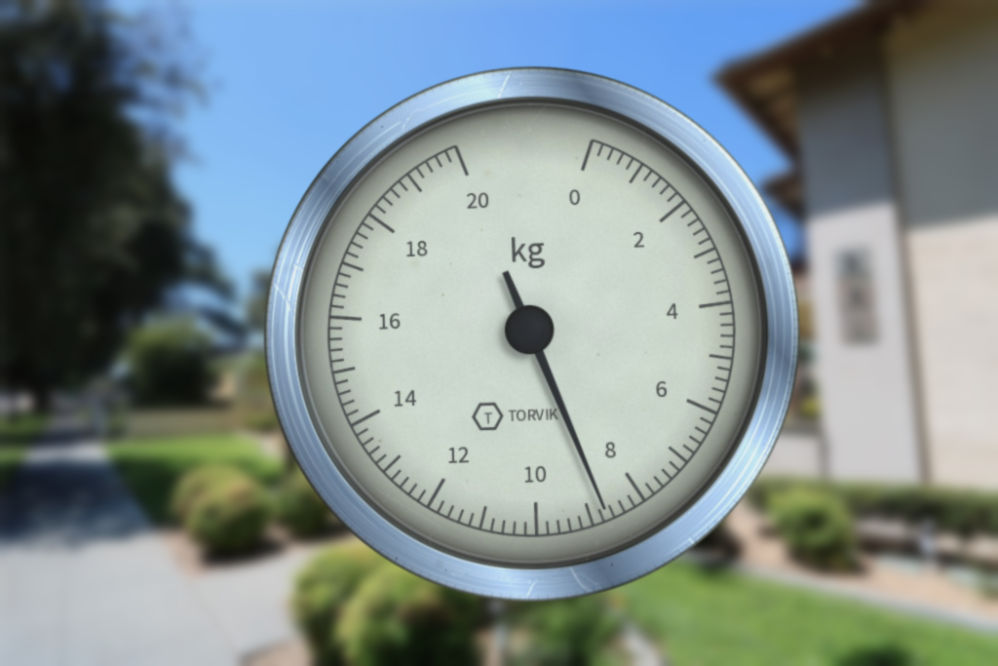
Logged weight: 8.7 kg
